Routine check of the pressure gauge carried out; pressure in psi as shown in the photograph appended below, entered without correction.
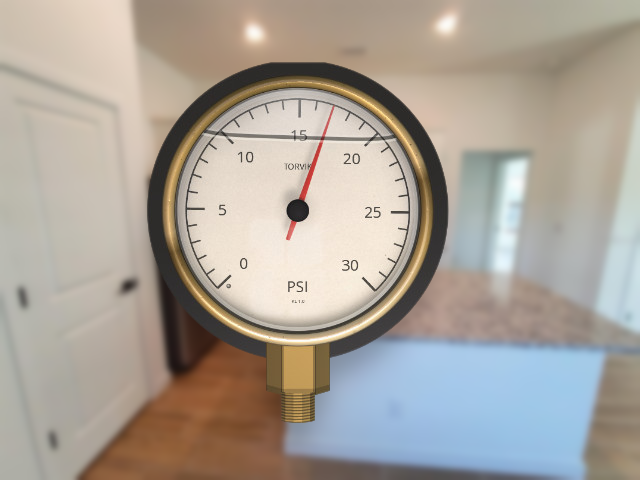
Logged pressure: 17 psi
